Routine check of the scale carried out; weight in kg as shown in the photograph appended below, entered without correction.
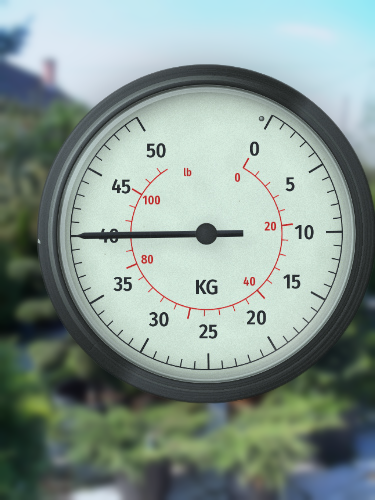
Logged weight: 40 kg
